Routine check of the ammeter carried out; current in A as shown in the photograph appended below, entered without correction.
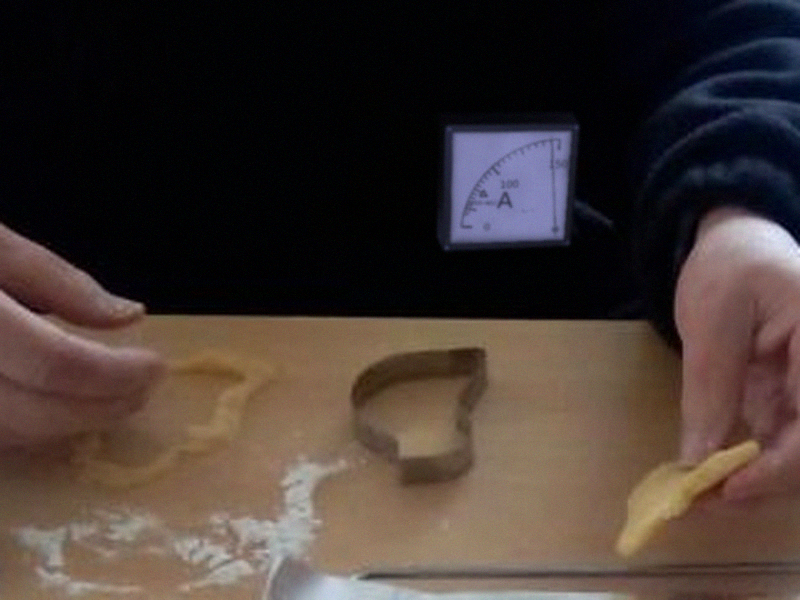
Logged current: 145 A
